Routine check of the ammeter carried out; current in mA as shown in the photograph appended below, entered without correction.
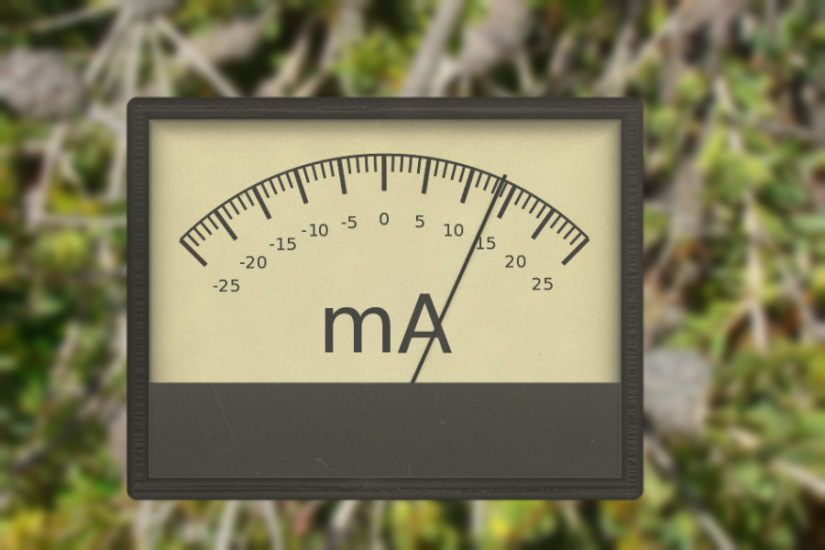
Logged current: 13.5 mA
